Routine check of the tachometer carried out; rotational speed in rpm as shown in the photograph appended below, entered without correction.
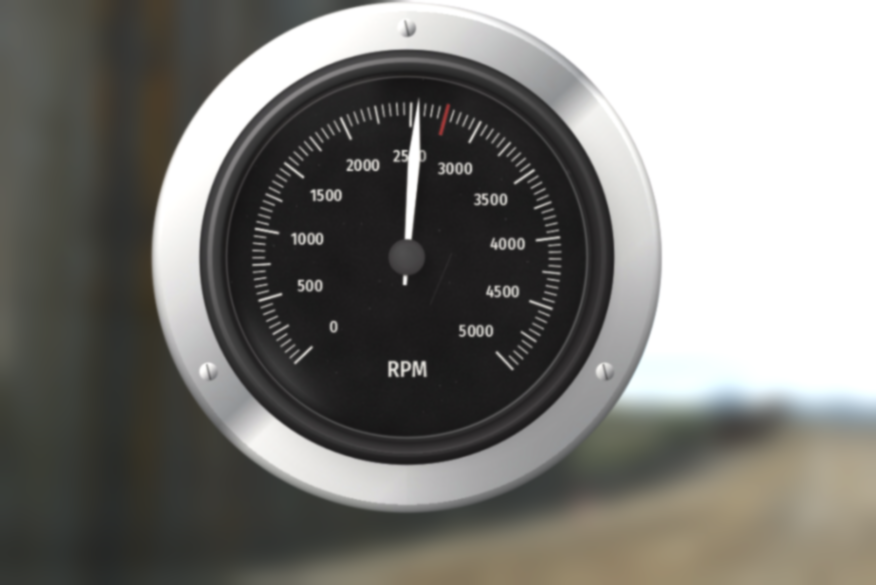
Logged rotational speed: 2550 rpm
